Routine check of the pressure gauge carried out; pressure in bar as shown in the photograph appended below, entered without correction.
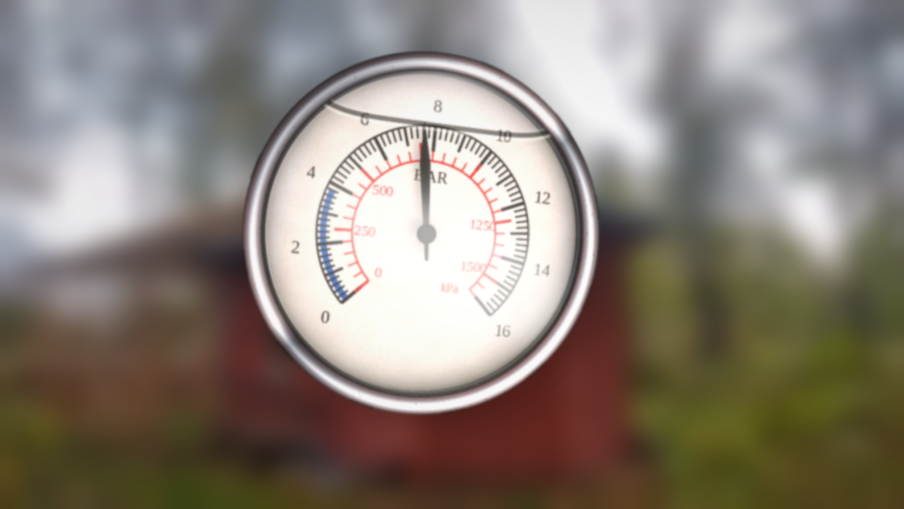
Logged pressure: 7.6 bar
